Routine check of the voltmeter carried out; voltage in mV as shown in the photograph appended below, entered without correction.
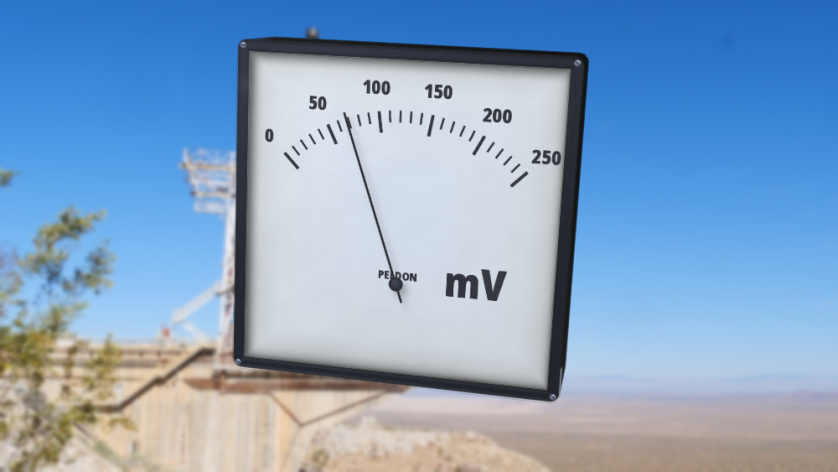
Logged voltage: 70 mV
